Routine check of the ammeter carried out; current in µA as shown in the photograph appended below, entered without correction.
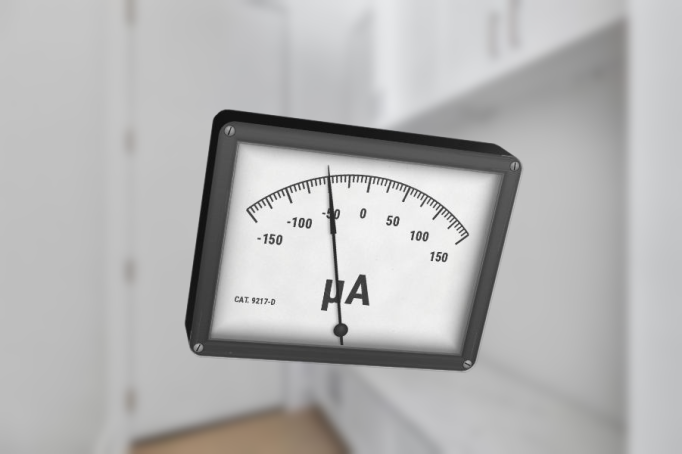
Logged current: -50 µA
